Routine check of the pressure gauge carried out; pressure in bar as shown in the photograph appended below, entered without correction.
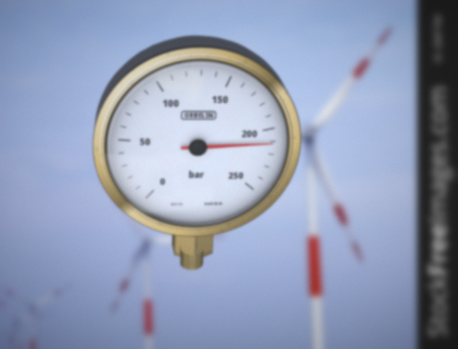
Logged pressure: 210 bar
